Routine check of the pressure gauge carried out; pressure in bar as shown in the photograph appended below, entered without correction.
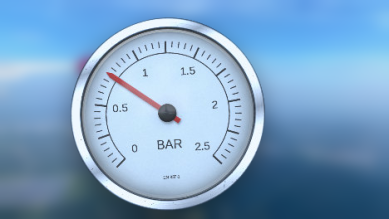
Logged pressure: 0.75 bar
